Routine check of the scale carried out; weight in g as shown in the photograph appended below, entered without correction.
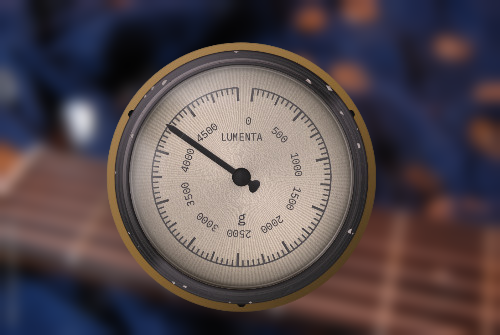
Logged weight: 4250 g
